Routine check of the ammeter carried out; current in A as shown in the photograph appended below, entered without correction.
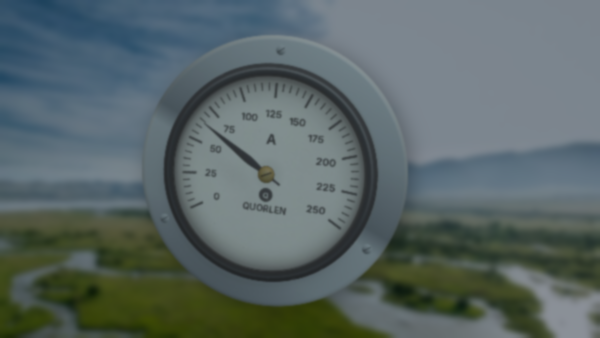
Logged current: 65 A
